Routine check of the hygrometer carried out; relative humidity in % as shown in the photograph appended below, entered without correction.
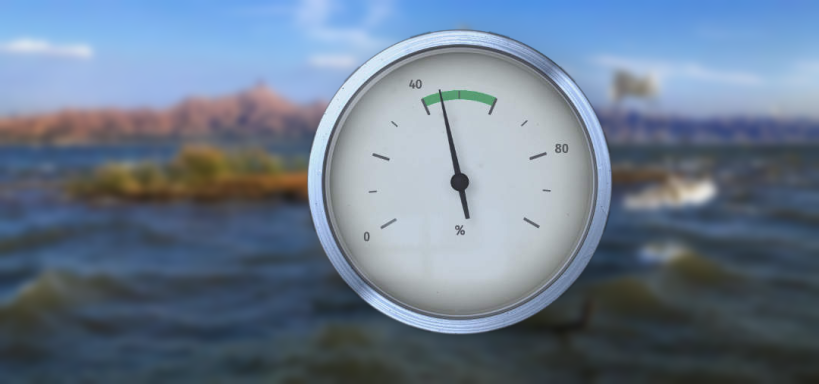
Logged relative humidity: 45 %
